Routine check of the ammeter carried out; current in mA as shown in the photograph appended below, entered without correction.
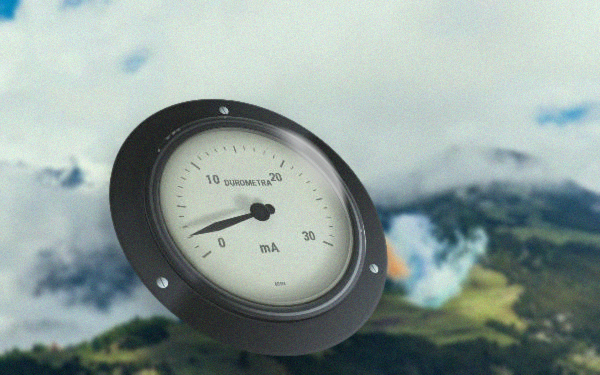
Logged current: 2 mA
